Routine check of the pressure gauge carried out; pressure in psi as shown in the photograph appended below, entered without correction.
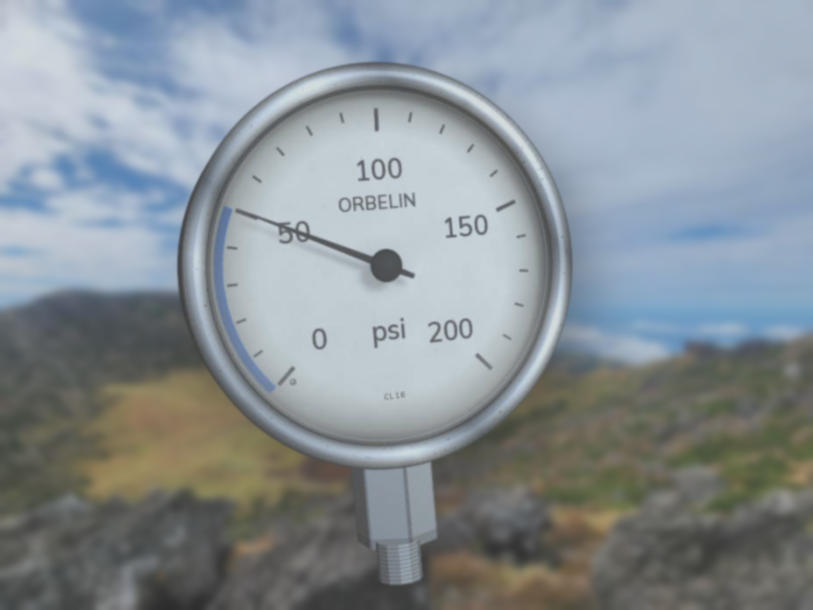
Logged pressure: 50 psi
